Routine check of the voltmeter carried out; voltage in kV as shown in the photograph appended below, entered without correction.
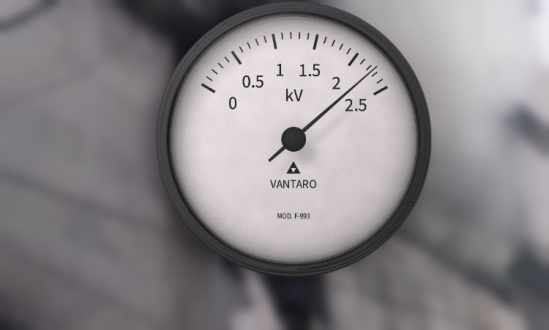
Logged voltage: 2.25 kV
